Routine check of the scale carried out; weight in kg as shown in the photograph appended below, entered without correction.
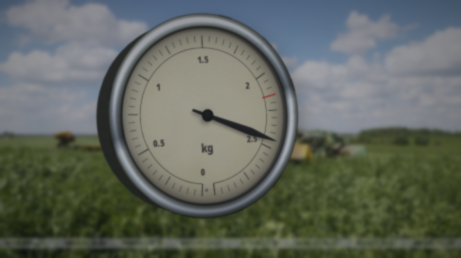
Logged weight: 2.45 kg
